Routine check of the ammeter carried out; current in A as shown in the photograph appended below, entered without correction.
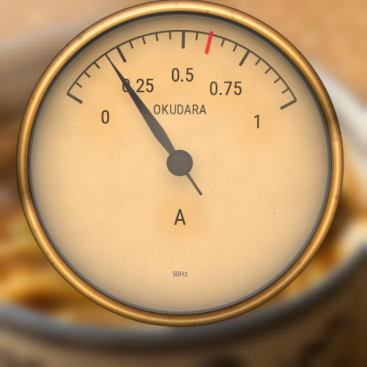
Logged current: 0.2 A
